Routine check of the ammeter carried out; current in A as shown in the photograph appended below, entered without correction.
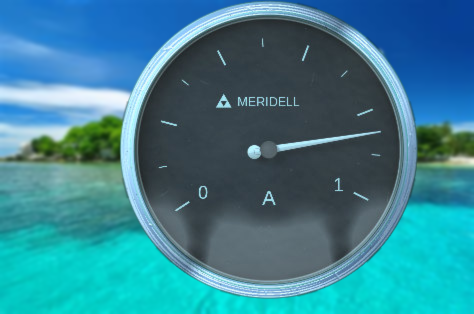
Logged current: 0.85 A
